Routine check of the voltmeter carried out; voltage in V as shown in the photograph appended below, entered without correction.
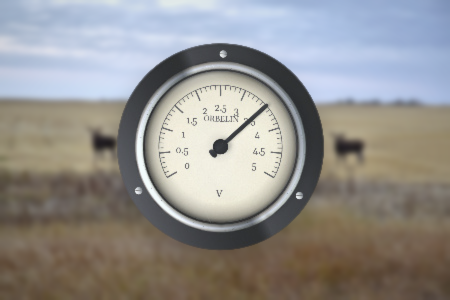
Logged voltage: 3.5 V
